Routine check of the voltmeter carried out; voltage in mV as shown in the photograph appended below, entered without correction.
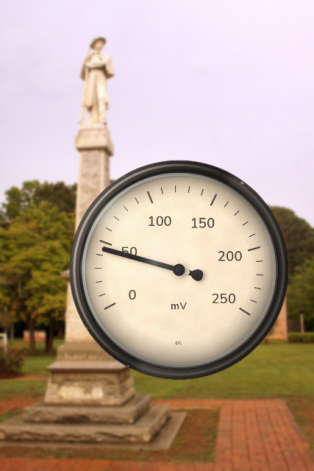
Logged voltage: 45 mV
